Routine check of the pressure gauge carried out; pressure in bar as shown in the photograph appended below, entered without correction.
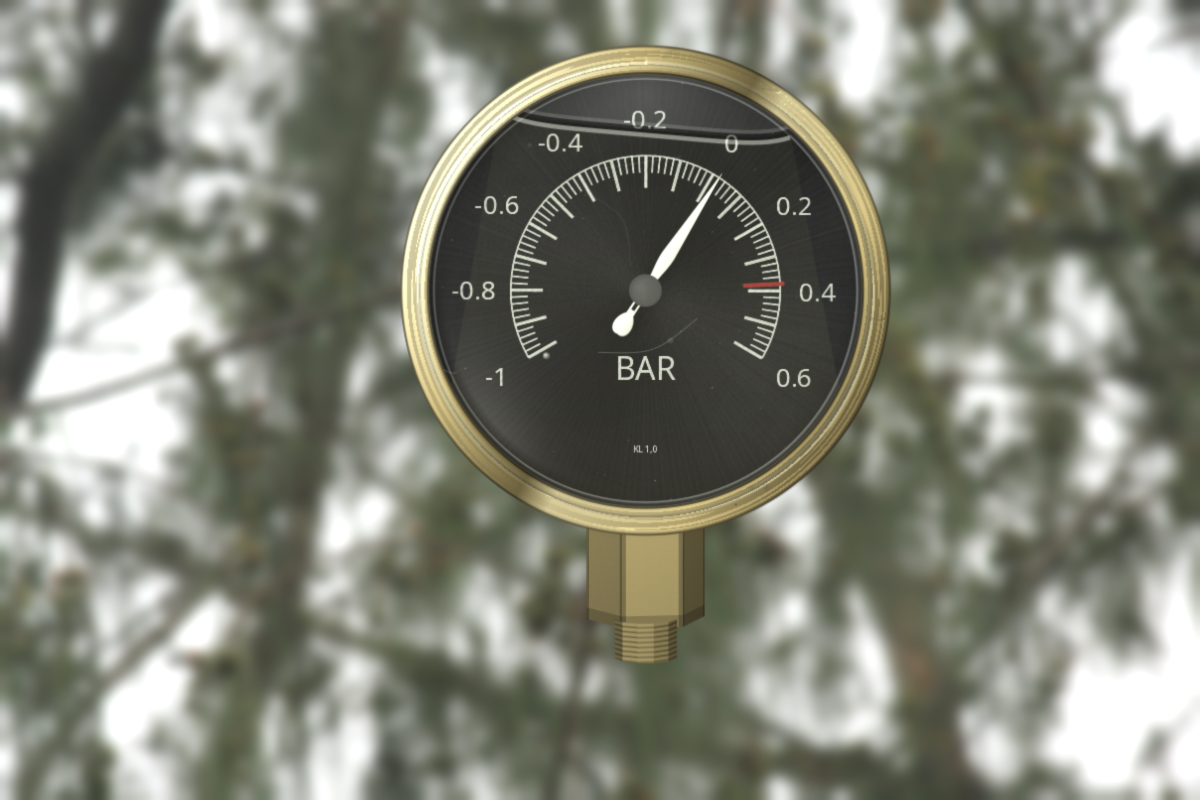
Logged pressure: 0.02 bar
